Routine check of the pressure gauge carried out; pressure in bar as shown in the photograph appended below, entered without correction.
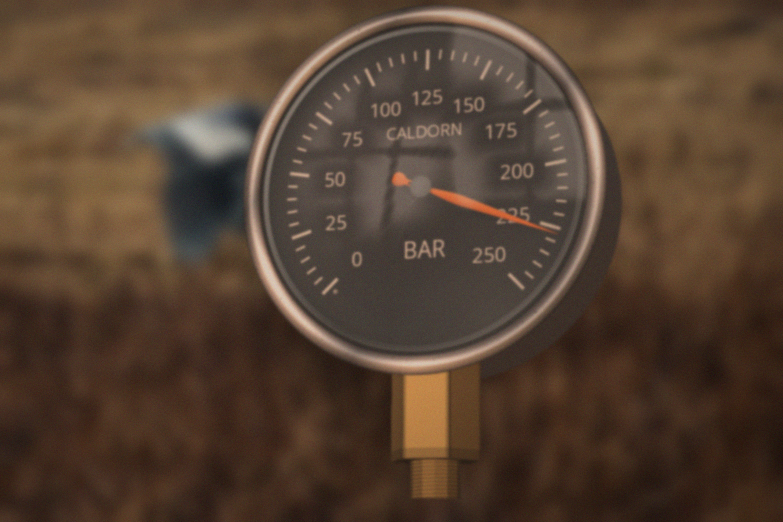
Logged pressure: 227.5 bar
